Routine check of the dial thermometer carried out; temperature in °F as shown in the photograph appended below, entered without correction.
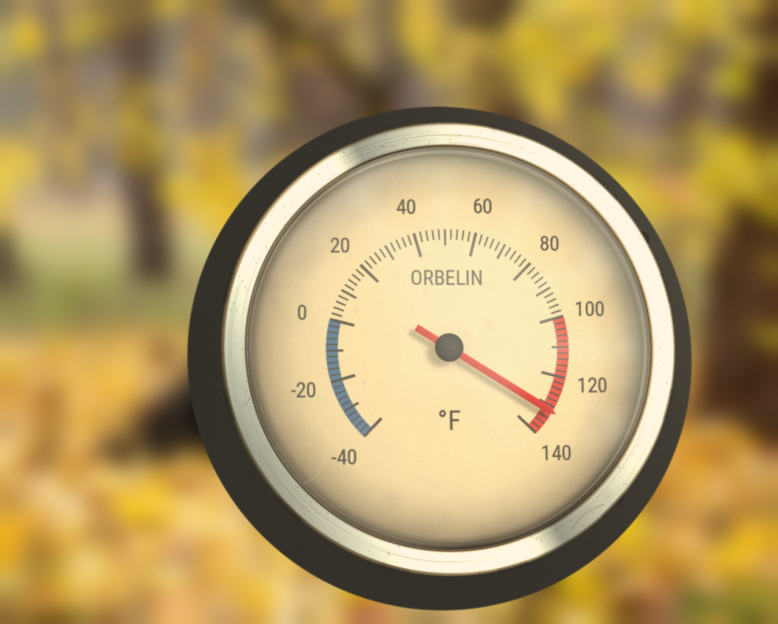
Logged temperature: 132 °F
